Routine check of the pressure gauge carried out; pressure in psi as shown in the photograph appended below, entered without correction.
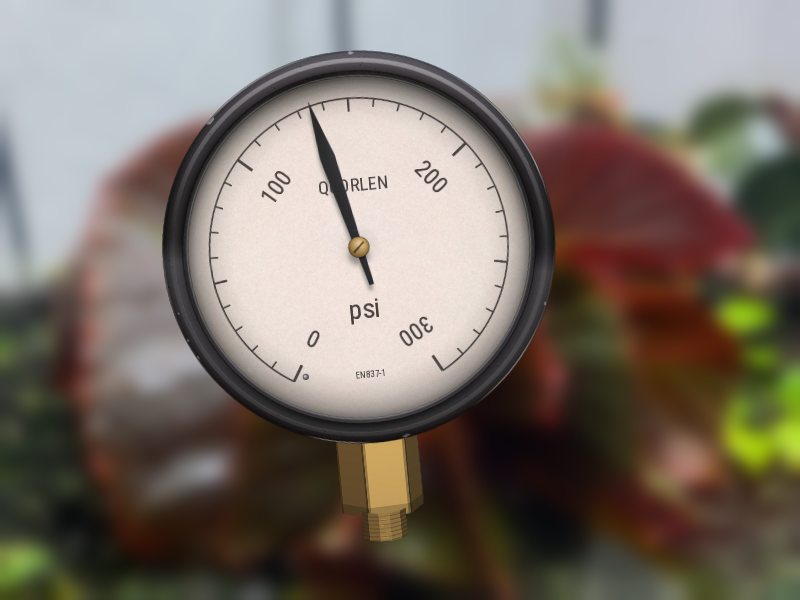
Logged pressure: 135 psi
